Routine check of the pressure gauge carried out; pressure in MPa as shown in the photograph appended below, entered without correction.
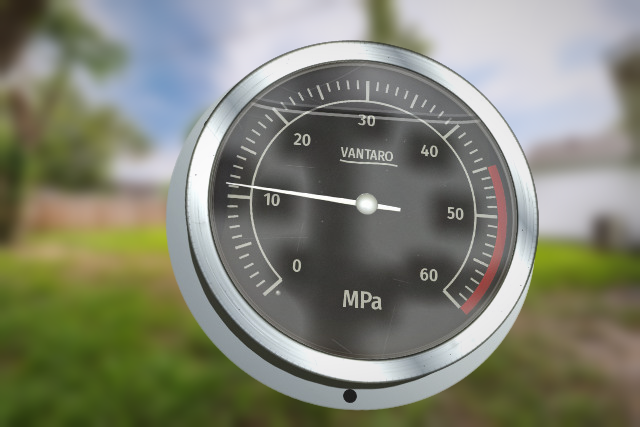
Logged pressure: 11 MPa
